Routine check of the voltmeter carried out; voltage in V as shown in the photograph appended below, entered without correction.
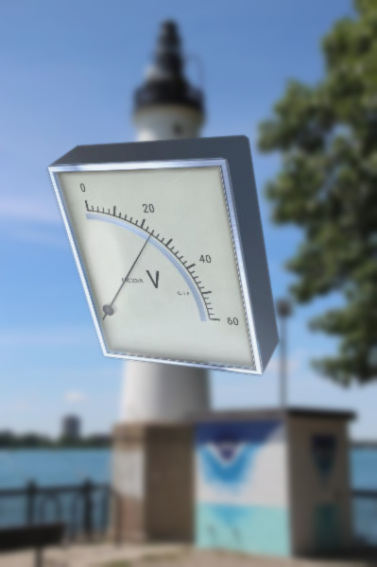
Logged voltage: 24 V
